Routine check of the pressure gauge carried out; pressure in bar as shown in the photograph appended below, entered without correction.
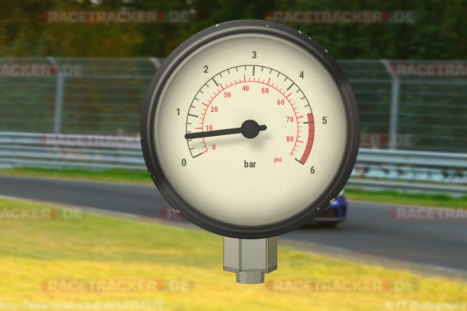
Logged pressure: 0.5 bar
